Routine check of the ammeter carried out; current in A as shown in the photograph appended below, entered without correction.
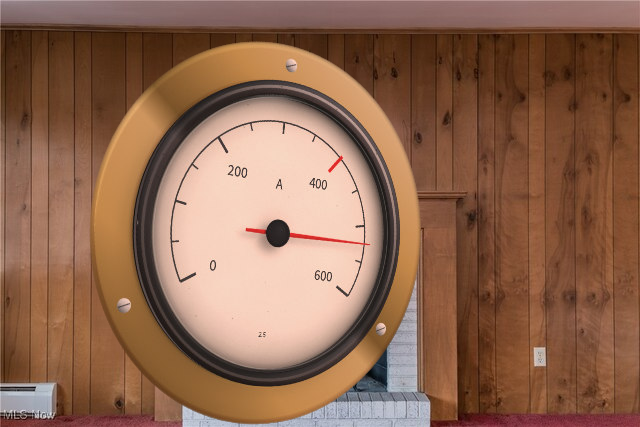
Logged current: 525 A
